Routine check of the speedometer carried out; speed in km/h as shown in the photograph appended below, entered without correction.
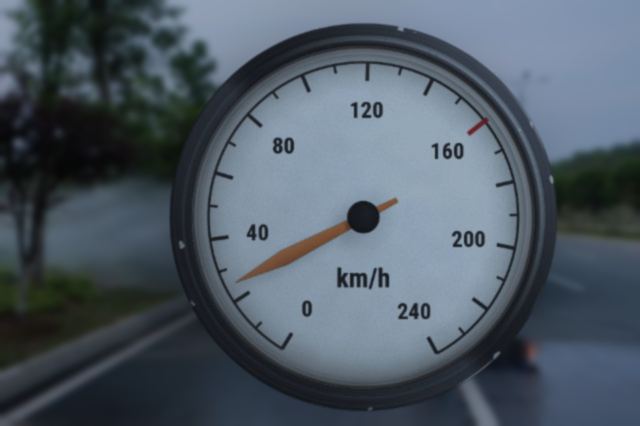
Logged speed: 25 km/h
